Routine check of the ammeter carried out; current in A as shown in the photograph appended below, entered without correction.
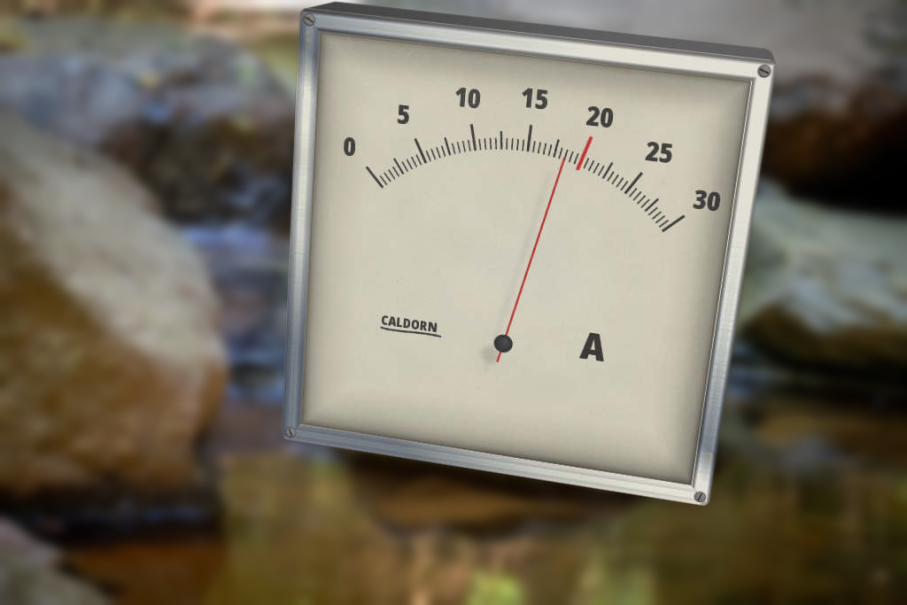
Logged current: 18.5 A
